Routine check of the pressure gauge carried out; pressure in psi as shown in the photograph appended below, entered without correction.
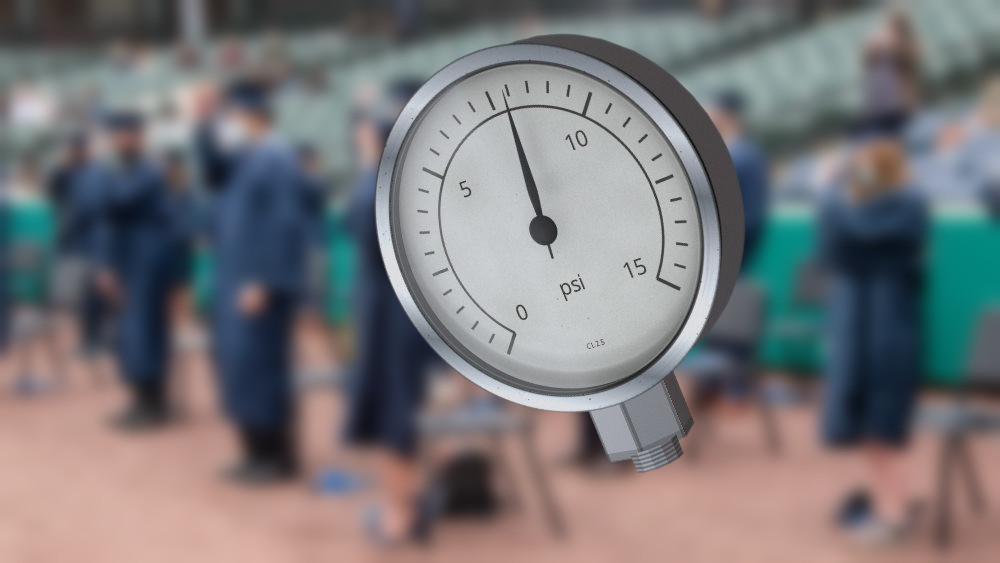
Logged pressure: 8 psi
